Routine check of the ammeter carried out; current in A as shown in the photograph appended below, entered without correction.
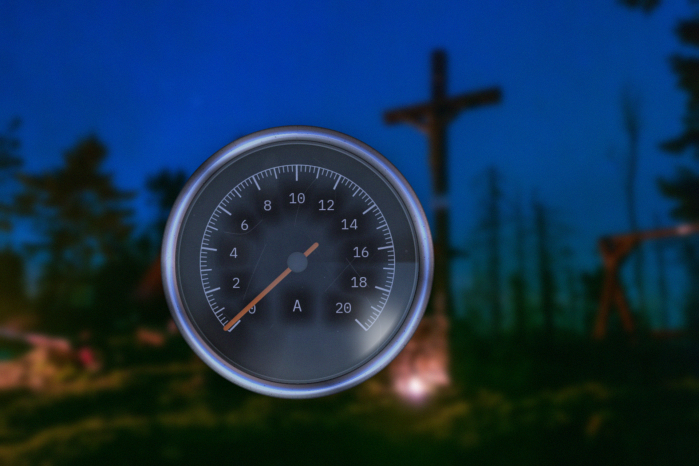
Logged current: 0.2 A
